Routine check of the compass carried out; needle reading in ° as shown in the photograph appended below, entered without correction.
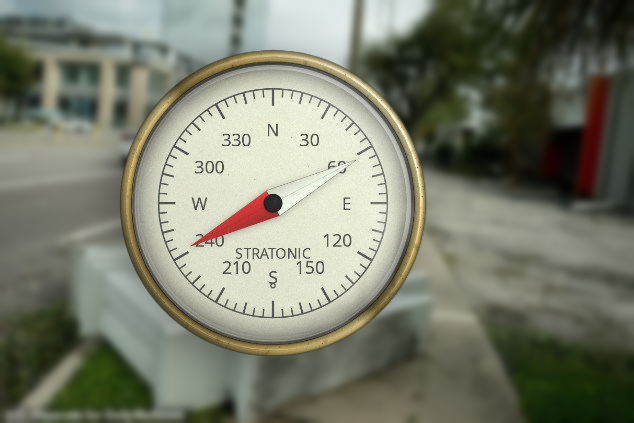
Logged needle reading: 242.5 °
